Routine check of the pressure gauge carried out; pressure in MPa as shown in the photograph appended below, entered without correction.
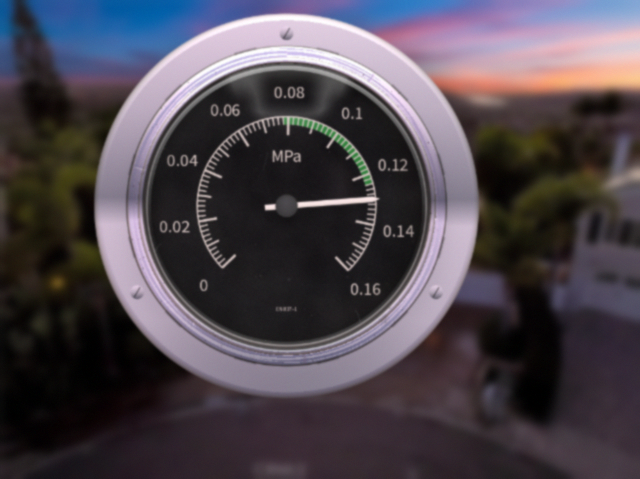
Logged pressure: 0.13 MPa
